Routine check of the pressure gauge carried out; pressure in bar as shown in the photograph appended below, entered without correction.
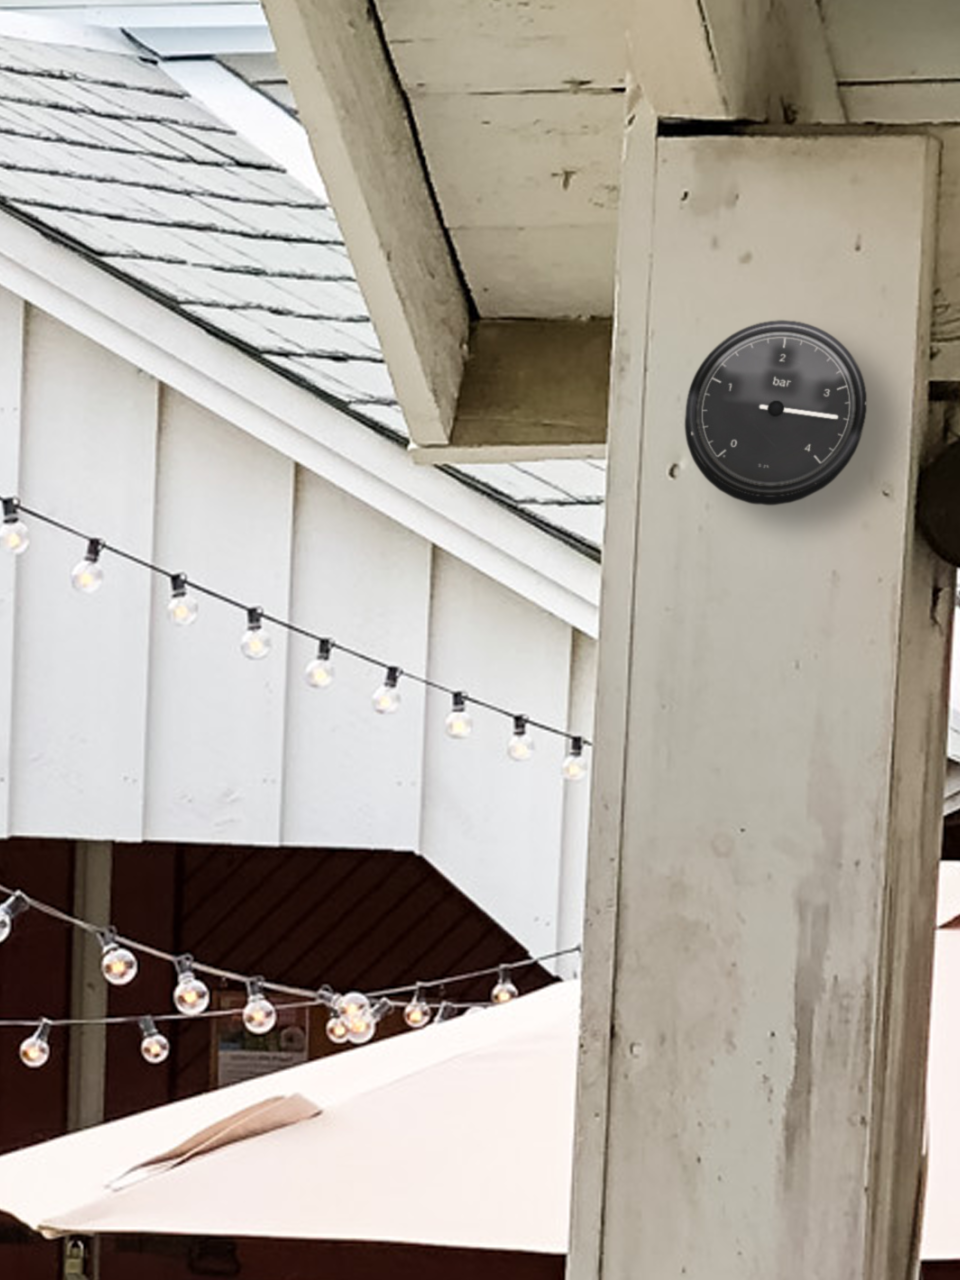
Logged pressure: 3.4 bar
